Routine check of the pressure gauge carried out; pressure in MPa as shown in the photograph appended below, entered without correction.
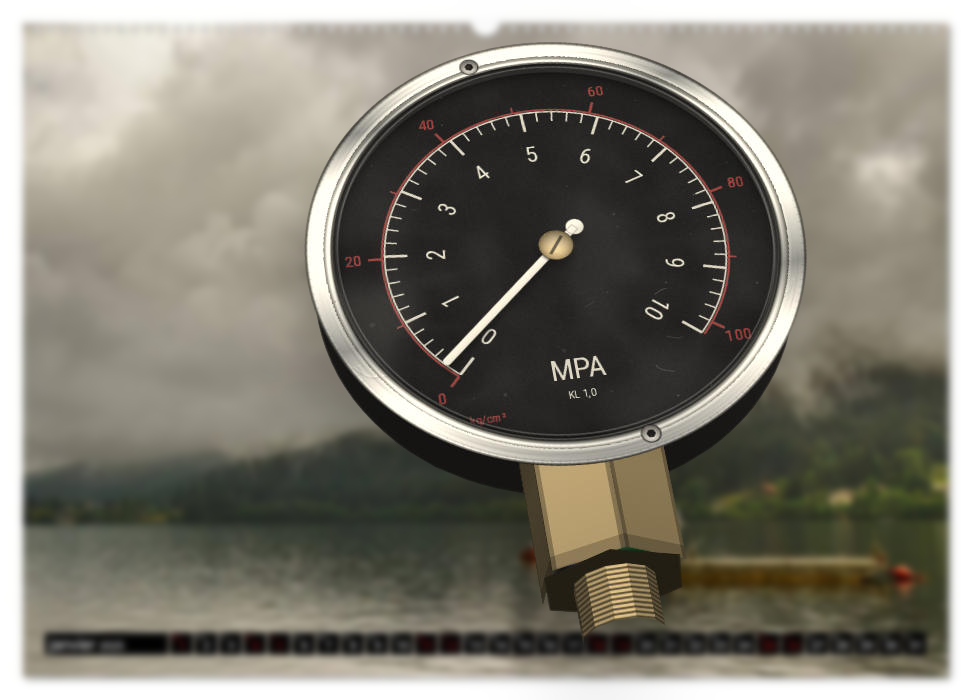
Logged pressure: 0.2 MPa
